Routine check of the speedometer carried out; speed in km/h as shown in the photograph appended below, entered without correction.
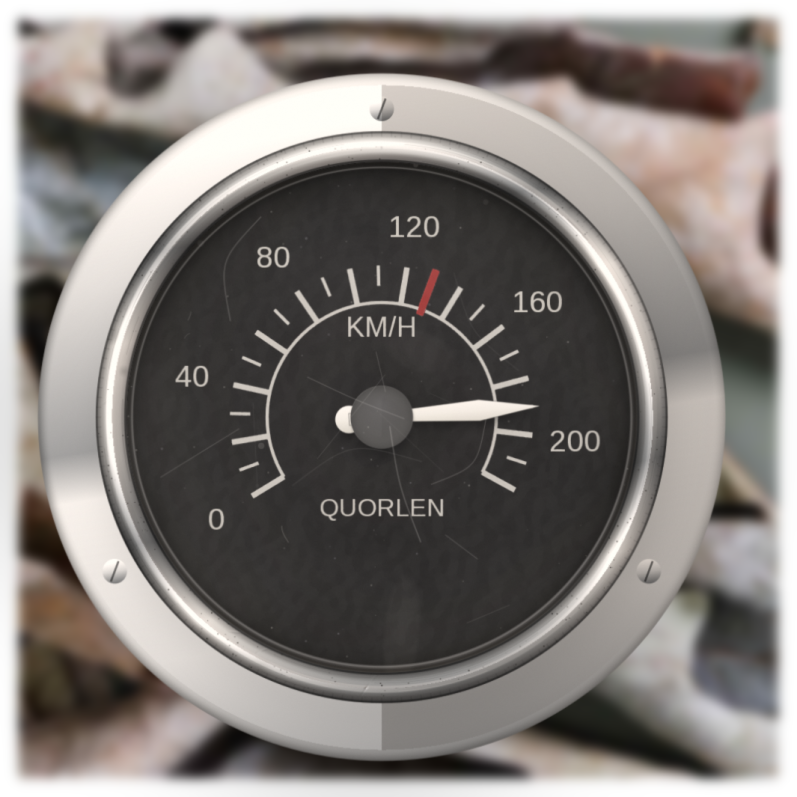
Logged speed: 190 km/h
